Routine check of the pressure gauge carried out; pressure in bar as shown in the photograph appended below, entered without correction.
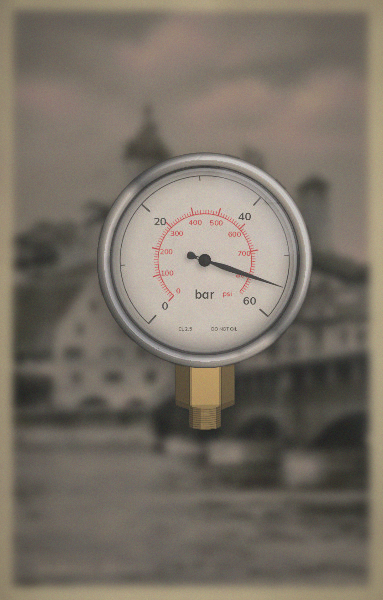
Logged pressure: 55 bar
